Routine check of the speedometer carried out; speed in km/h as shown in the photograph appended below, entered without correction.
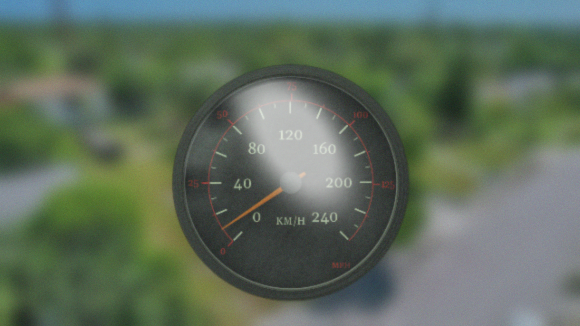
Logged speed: 10 km/h
